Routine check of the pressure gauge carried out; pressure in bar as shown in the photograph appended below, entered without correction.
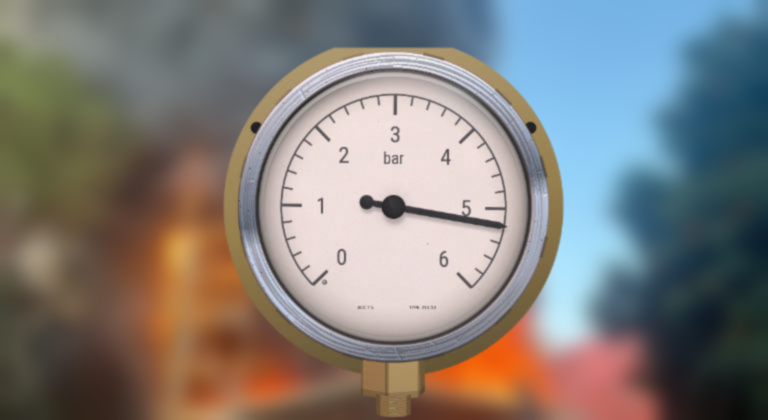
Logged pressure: 5.2 bar
